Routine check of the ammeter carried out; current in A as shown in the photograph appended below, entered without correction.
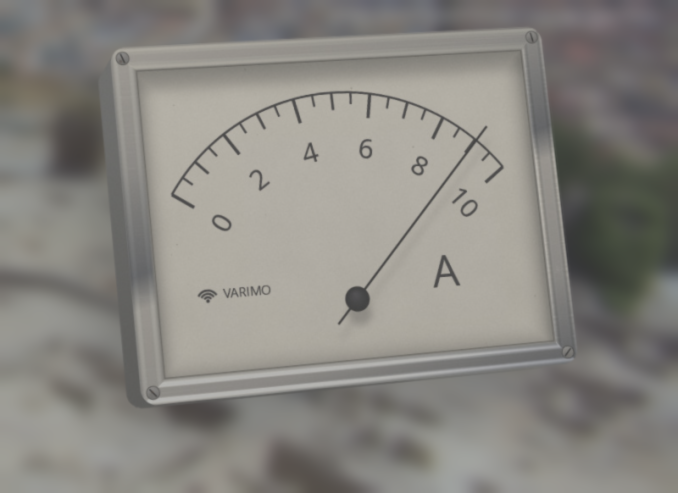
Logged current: 9 A
